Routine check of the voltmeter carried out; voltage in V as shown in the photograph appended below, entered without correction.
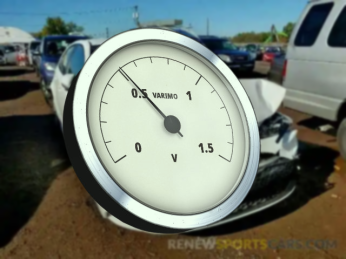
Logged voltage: 0.5 V
